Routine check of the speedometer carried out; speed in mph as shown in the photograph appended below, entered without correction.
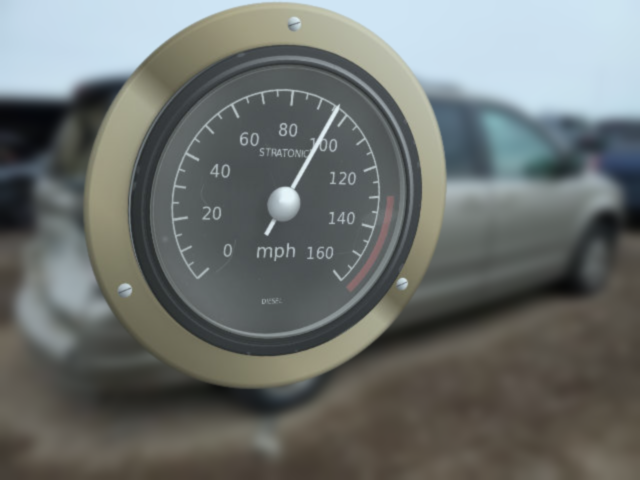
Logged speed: 95 mph
